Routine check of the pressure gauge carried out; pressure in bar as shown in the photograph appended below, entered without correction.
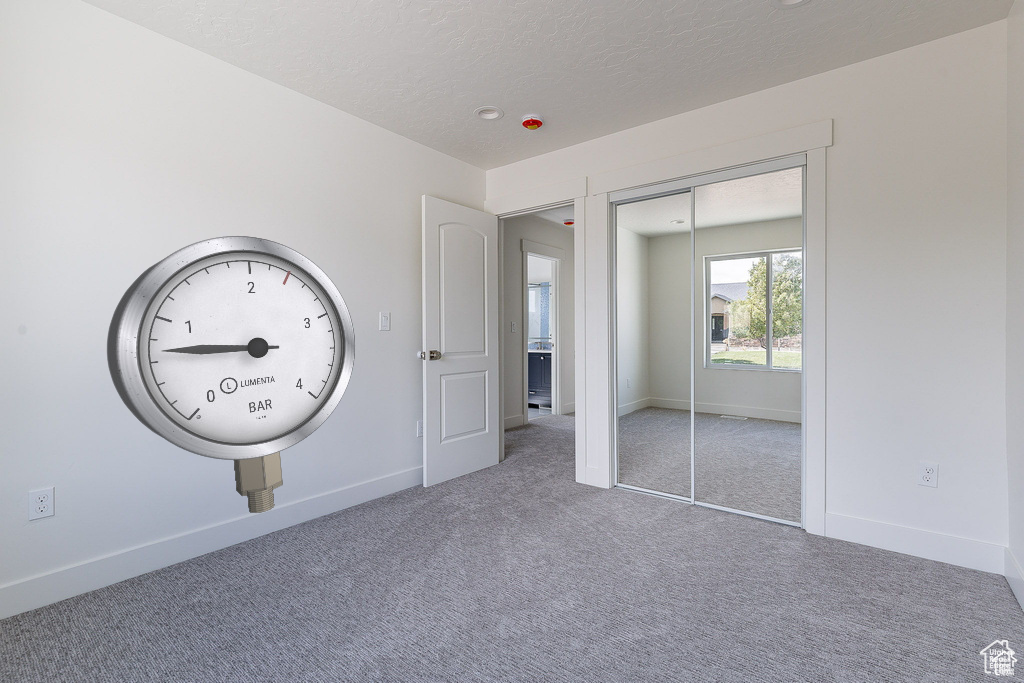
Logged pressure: 0.7 bar
